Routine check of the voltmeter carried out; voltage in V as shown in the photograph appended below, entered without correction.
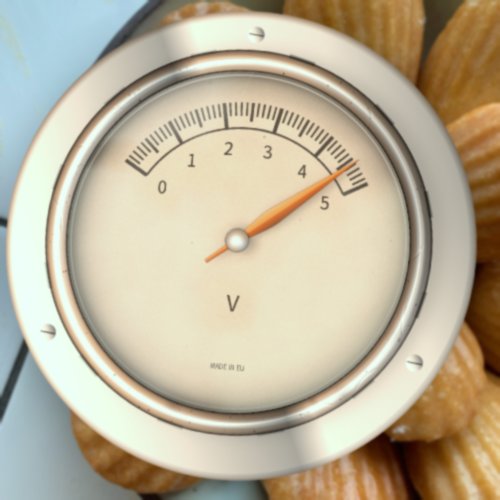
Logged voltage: 4.6 V
